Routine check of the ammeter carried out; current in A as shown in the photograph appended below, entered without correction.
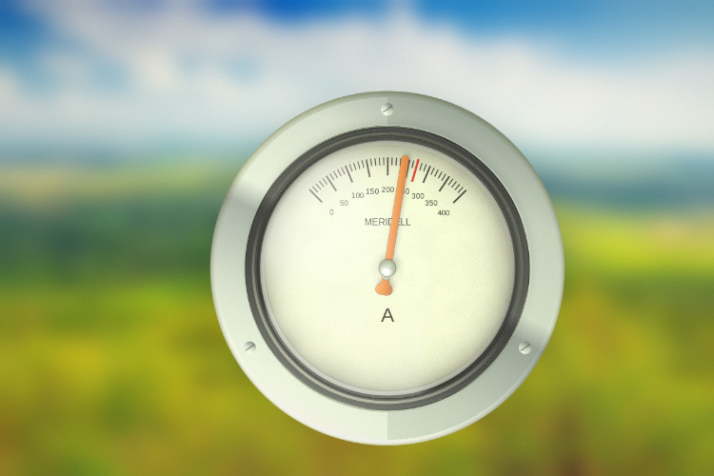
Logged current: 240 A
